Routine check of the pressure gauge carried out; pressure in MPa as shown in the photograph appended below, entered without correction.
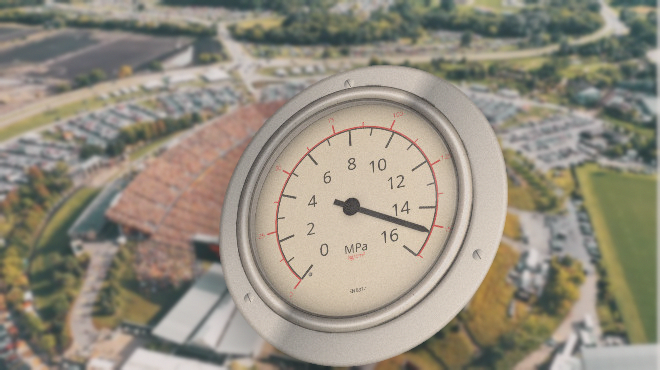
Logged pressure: 15 MPa
